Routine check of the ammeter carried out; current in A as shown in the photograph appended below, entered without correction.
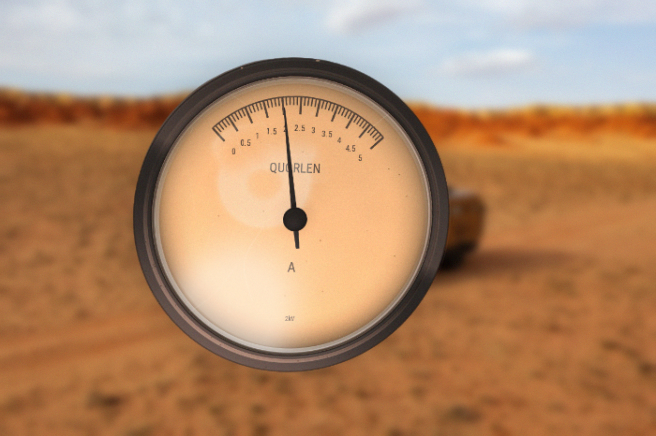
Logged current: 2 A
